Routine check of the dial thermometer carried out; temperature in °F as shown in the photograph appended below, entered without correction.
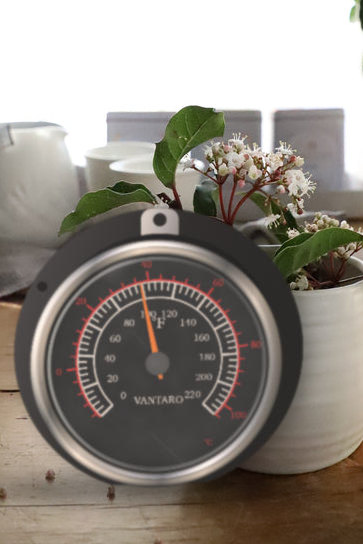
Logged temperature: 100 °F
